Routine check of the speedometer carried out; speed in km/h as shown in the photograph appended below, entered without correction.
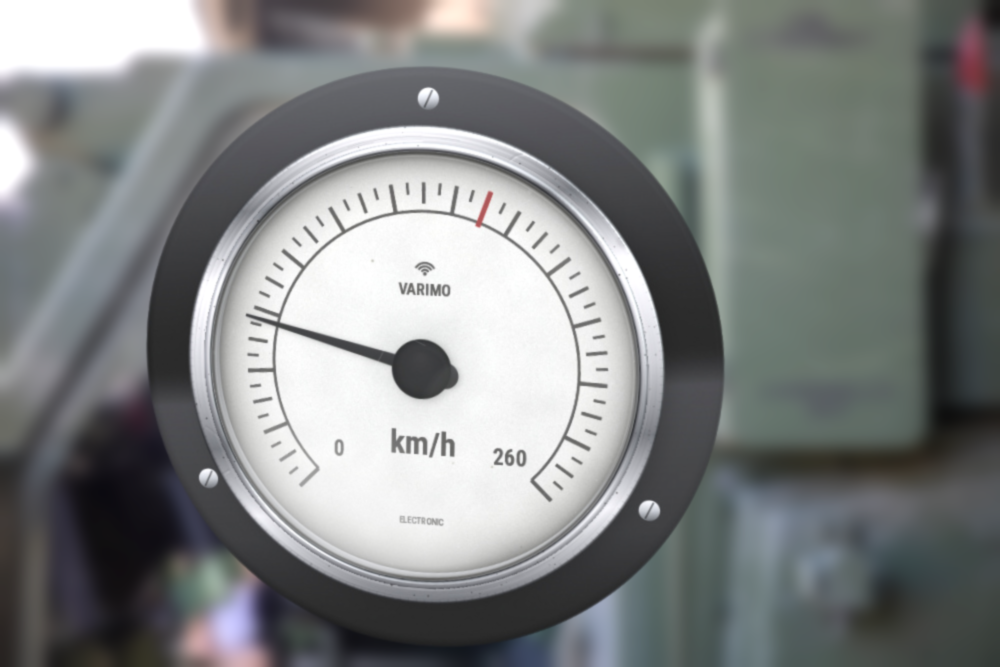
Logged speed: 57.5 km/h
